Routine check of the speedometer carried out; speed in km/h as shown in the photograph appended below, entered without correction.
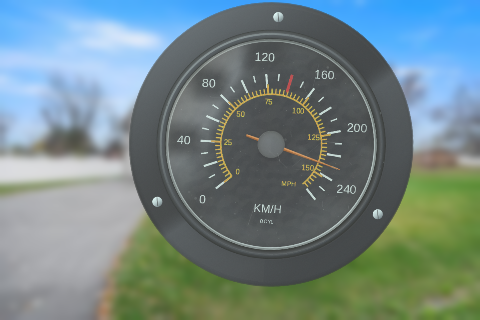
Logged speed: 230 km/h
